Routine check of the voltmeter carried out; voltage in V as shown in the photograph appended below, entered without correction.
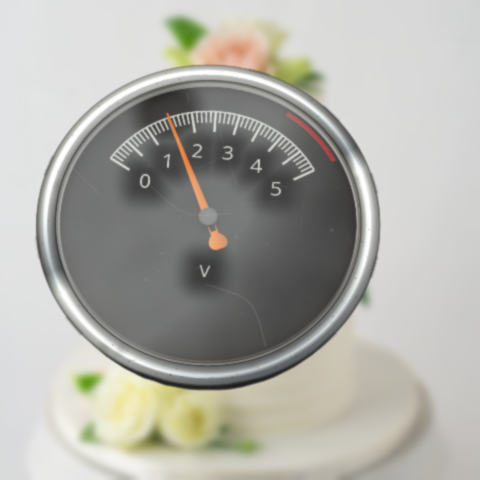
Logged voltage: 1.5 V
